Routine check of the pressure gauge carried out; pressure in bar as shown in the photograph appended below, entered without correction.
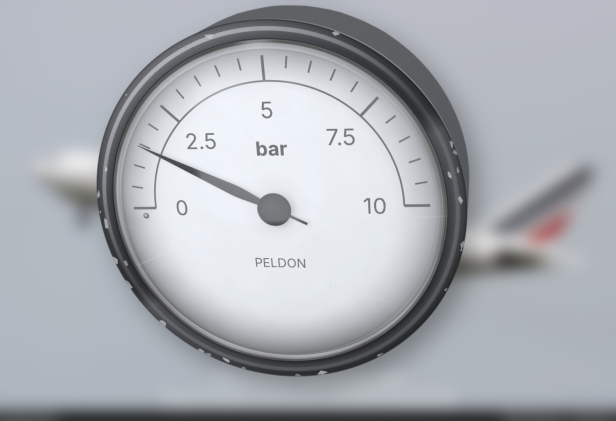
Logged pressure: 1.5 bar
